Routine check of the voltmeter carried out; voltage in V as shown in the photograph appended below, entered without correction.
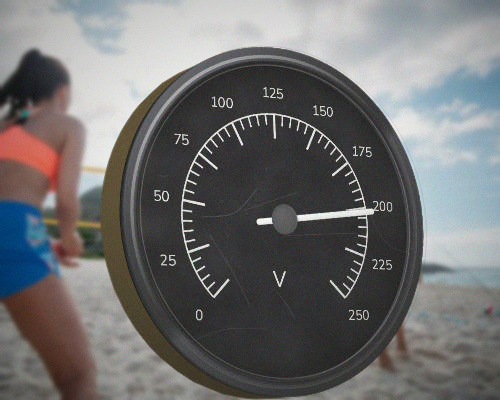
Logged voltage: 202.5 V
